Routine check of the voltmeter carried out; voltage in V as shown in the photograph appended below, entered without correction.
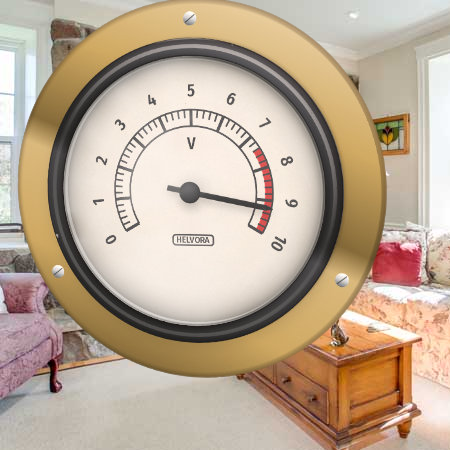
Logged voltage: 9.2 V
